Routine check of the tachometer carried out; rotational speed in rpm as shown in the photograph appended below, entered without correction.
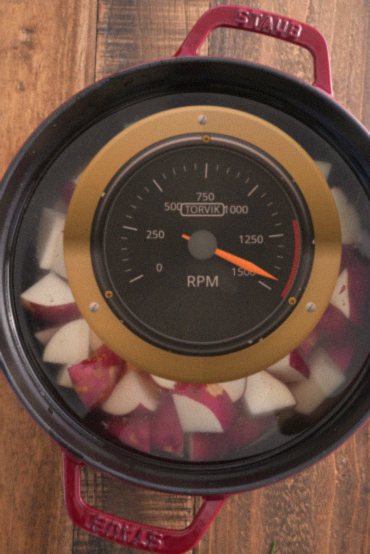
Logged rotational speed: 1450 rpm
